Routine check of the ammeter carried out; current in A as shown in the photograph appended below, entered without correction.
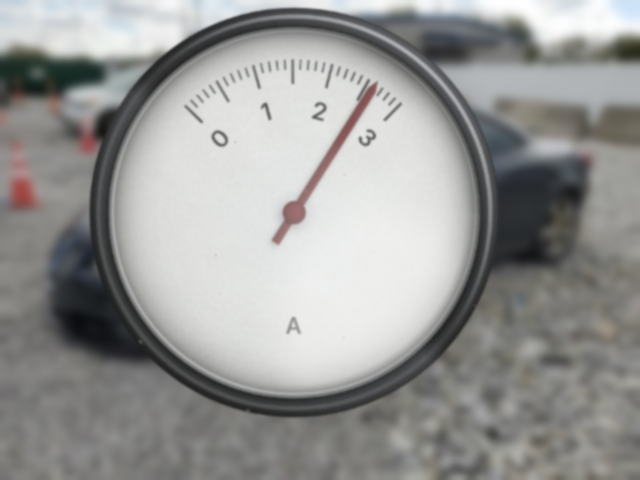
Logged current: 2.6 A
